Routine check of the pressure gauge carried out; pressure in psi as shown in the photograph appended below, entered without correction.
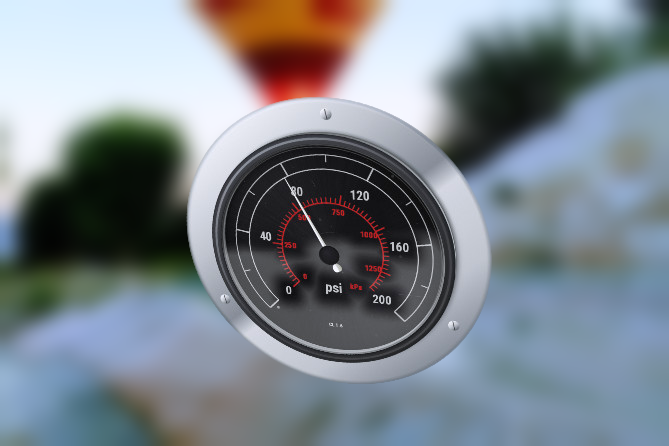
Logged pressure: 80 psi
